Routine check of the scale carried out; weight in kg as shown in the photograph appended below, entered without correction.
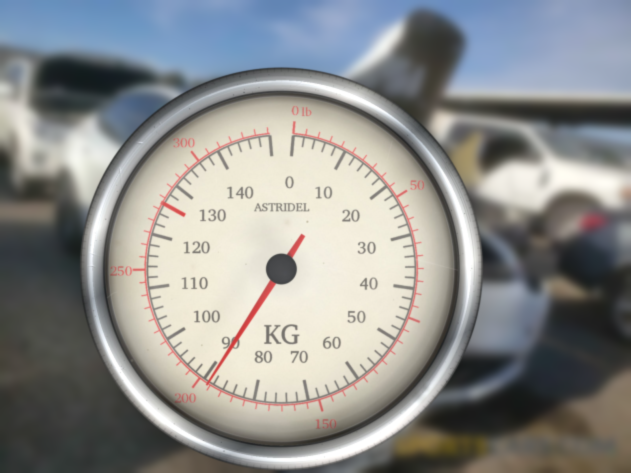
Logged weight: 89 kg
